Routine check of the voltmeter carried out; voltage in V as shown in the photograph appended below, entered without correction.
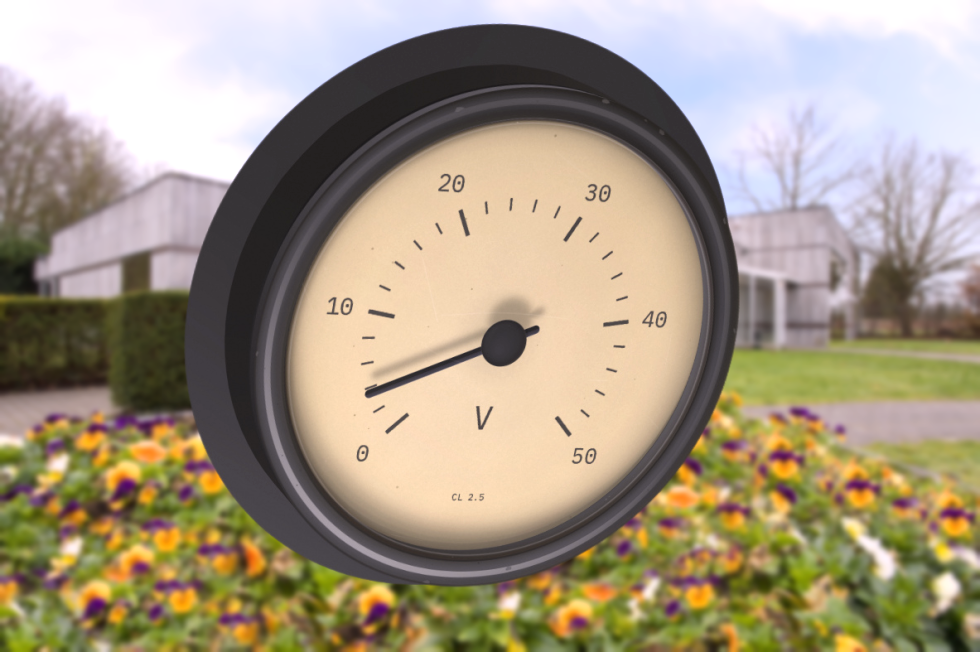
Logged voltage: 4 V
